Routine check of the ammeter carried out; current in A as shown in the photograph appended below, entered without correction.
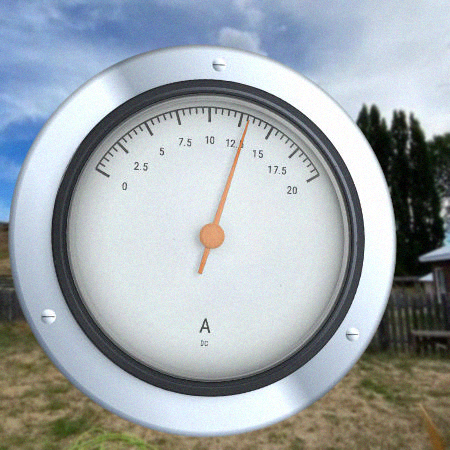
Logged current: 13 A
